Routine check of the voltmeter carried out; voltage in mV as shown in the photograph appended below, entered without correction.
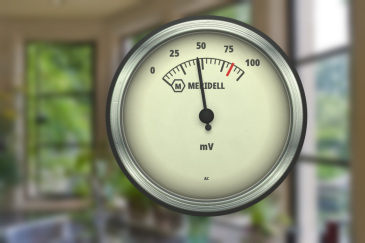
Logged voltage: 45 mV
